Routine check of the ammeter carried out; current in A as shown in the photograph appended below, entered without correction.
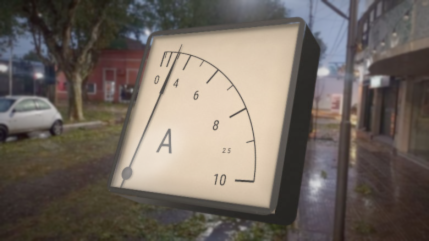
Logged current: 3 A
